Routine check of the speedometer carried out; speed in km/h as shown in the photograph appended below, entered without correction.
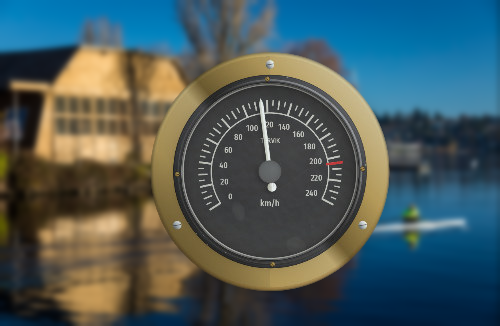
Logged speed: 115 km/h
